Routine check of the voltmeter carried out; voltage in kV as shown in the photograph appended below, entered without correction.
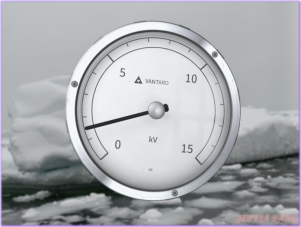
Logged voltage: 1.5 kV
